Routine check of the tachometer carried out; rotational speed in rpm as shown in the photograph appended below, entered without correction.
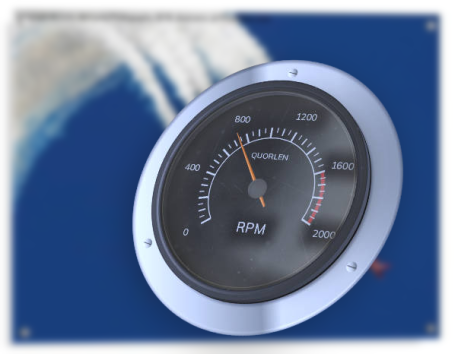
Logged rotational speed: 750 rpm
